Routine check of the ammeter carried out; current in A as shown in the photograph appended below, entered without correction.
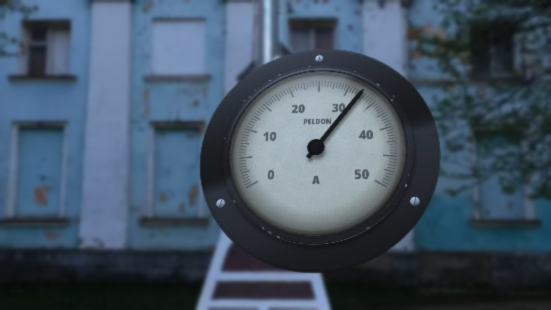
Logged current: 32.5 A
